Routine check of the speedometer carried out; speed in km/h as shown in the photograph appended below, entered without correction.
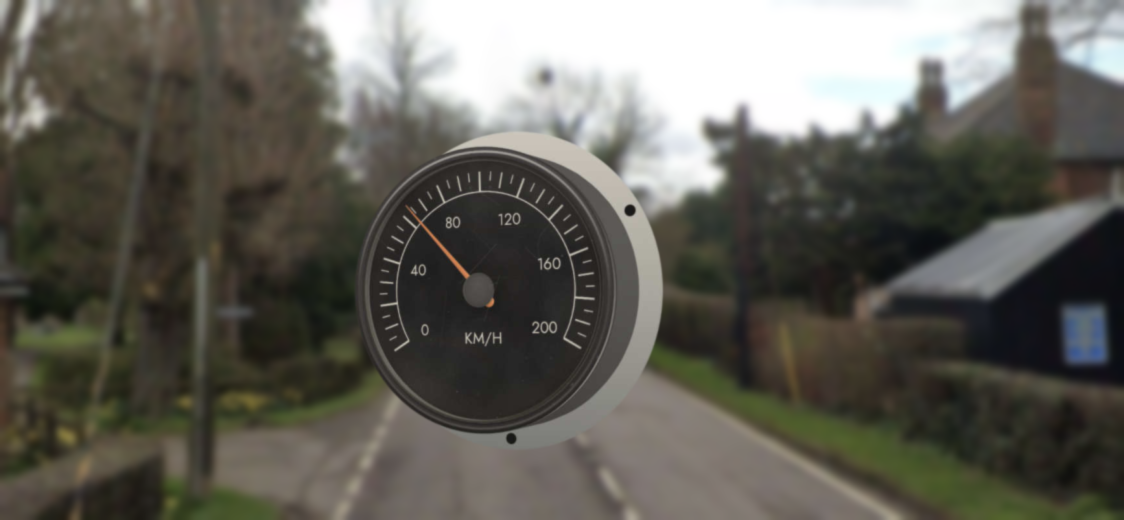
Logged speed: 65 km/h
